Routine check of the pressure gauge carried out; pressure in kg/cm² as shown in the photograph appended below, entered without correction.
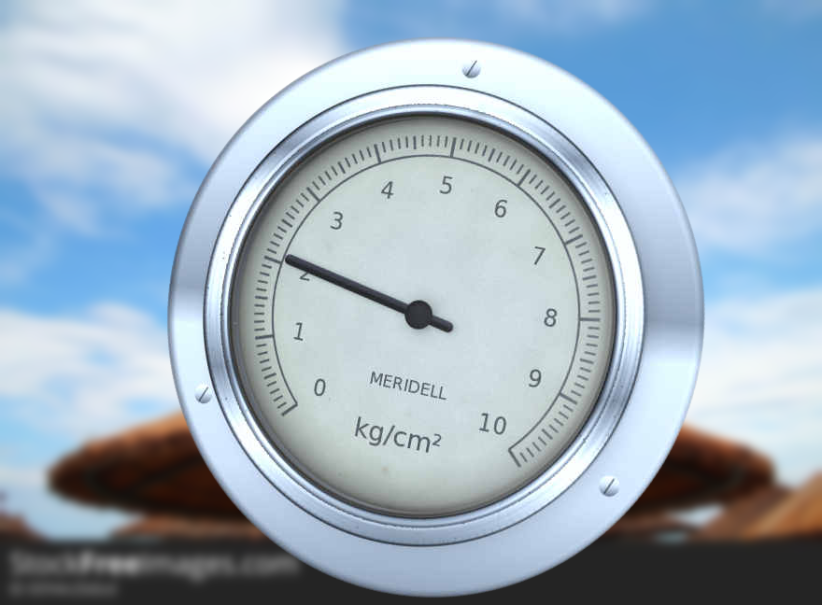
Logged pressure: 2.1 kg/cm²
